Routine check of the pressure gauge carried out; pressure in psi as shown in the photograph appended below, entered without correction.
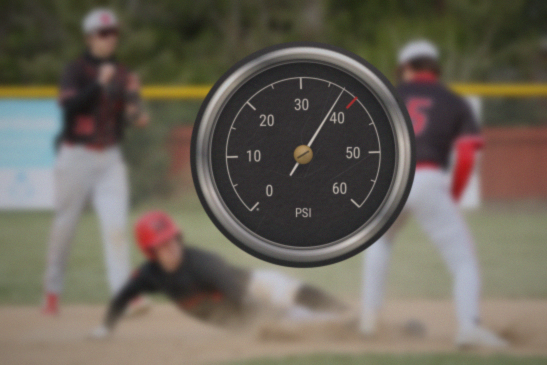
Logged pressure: 37.5 psi
